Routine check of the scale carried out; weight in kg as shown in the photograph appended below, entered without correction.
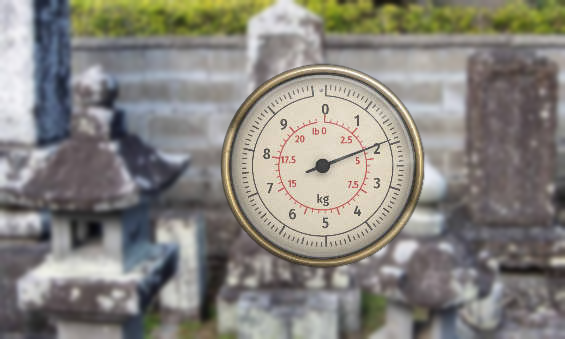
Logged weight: 1.9 kg
